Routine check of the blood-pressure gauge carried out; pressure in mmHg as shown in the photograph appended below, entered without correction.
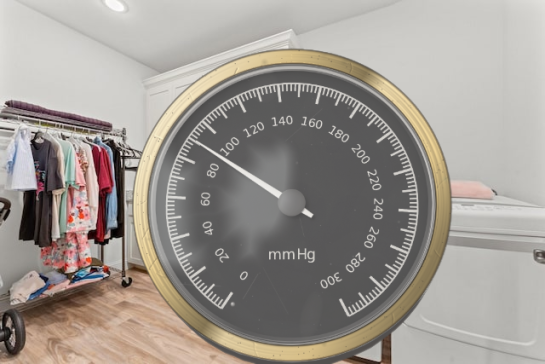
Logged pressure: 90 mmHg
